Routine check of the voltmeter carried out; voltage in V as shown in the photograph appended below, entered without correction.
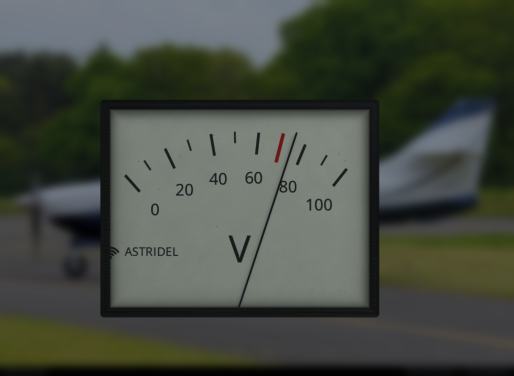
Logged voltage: 75 V
